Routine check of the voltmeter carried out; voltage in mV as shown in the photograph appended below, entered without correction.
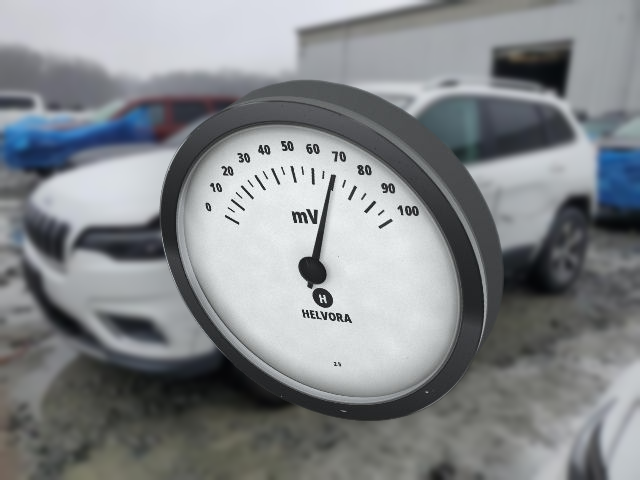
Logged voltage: 70 mV
